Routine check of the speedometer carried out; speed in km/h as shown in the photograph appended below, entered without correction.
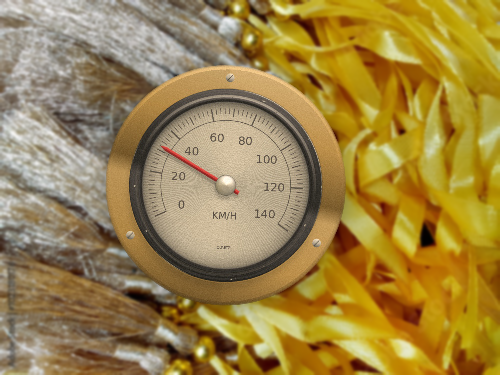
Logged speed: 32 km/h
